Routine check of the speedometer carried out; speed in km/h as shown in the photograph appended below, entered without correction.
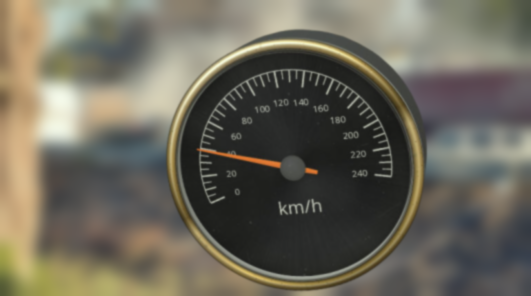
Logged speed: 40 km/h
